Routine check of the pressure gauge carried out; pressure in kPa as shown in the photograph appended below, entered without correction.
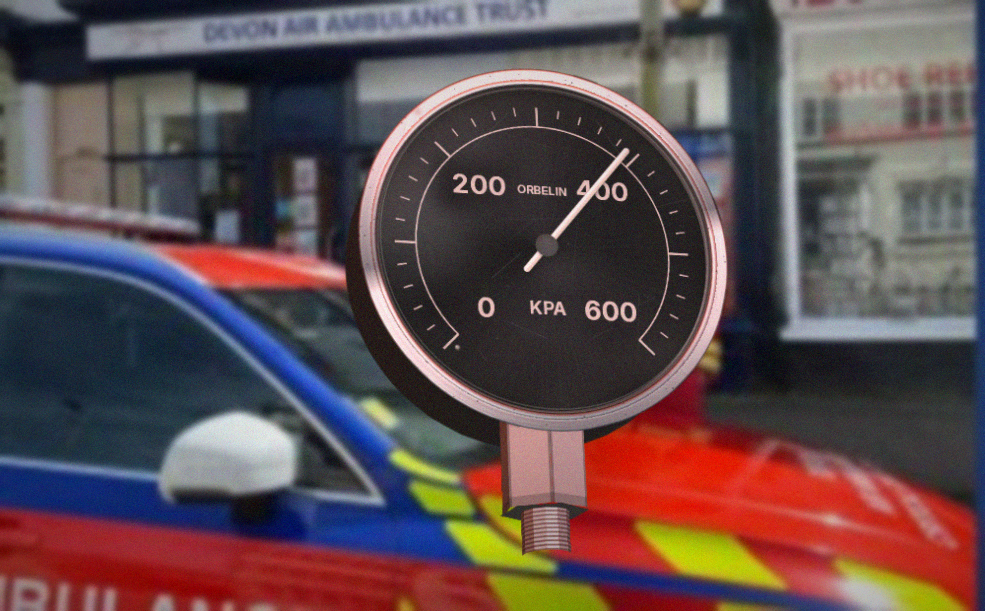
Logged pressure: 390 kPa
